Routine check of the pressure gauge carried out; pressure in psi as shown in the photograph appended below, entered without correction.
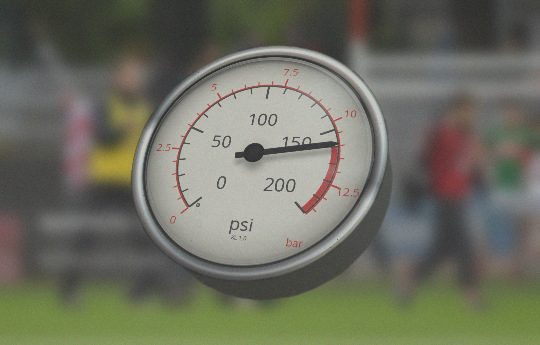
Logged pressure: 160 psi
